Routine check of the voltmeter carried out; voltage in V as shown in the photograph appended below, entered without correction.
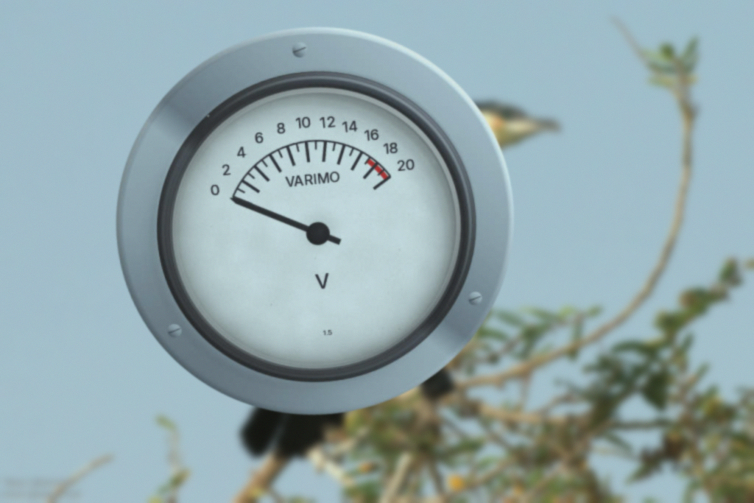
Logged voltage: 0 V
